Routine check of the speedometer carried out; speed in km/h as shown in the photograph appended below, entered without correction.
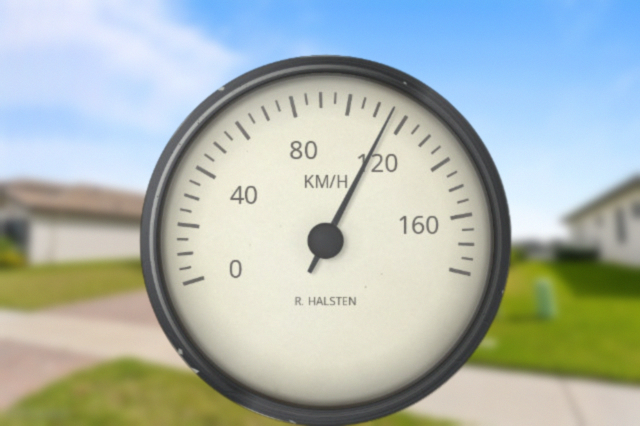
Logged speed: 115 km/h
